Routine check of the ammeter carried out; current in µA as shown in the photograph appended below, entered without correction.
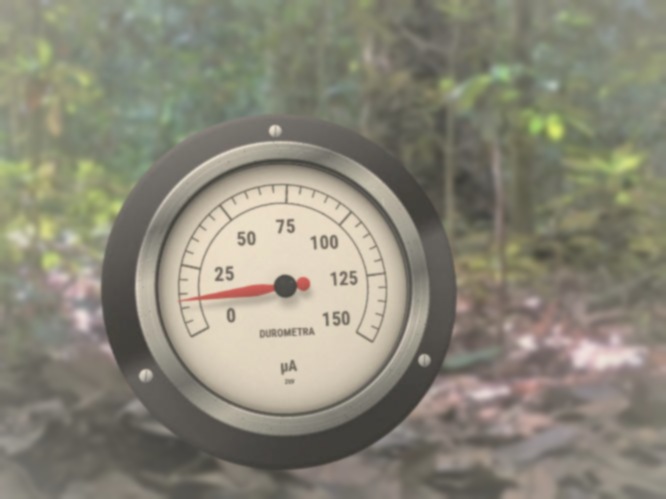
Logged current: 12.5 µA
